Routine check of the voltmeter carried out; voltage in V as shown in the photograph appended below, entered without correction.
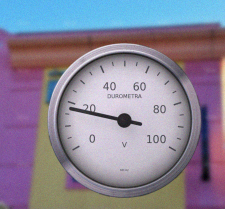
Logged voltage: 17.5 V
